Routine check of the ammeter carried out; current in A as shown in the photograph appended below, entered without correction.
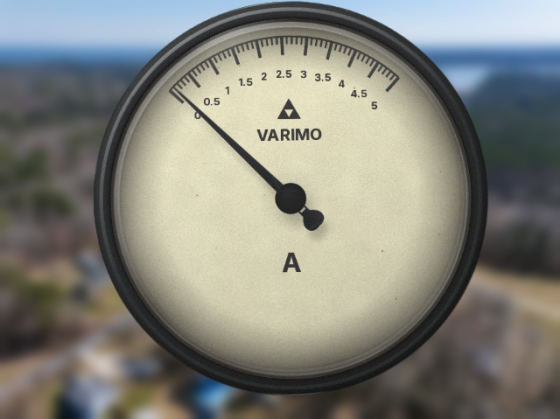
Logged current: 0.1 A
